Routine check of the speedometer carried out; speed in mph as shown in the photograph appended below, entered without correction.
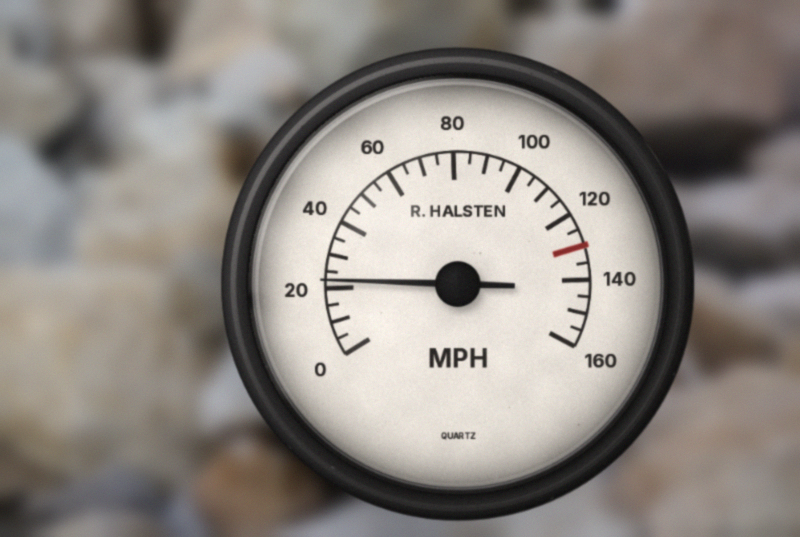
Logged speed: 22.5 mph
